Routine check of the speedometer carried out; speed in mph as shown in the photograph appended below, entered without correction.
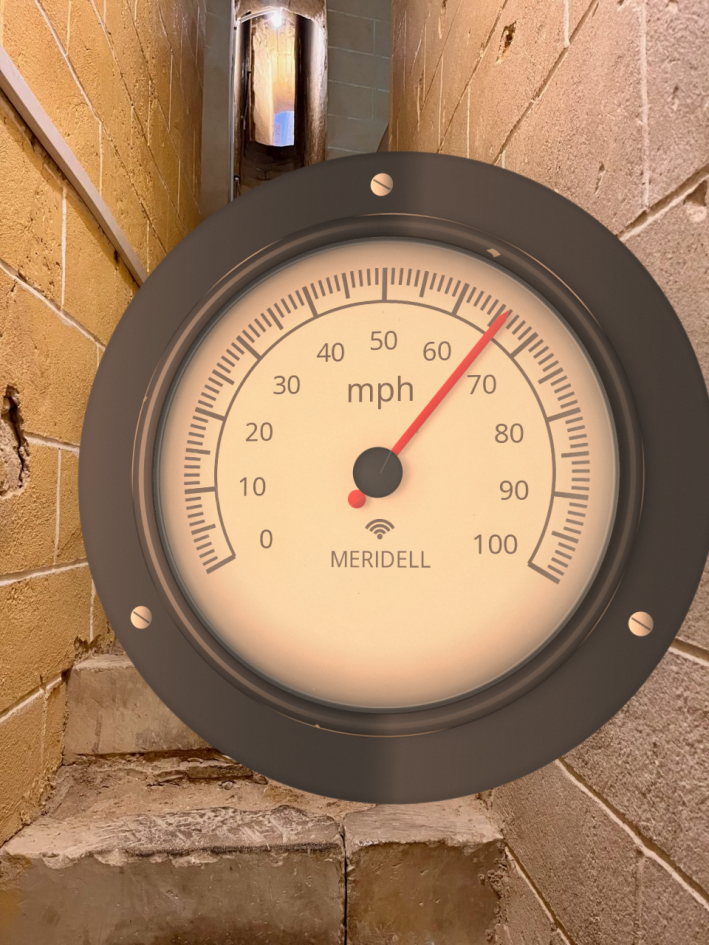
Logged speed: 66 mph
